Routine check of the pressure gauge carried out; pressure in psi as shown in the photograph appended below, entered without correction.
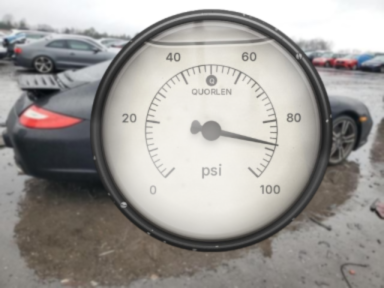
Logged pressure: 88 psi
